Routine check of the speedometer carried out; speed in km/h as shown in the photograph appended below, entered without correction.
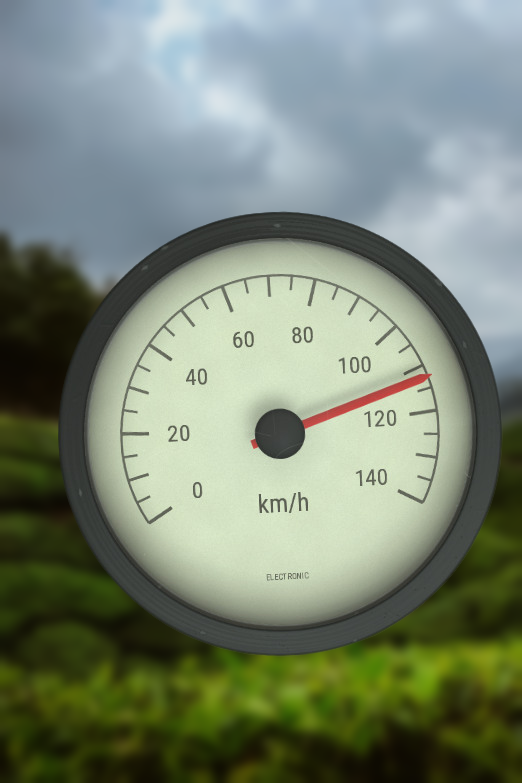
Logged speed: 112.5 km/h
